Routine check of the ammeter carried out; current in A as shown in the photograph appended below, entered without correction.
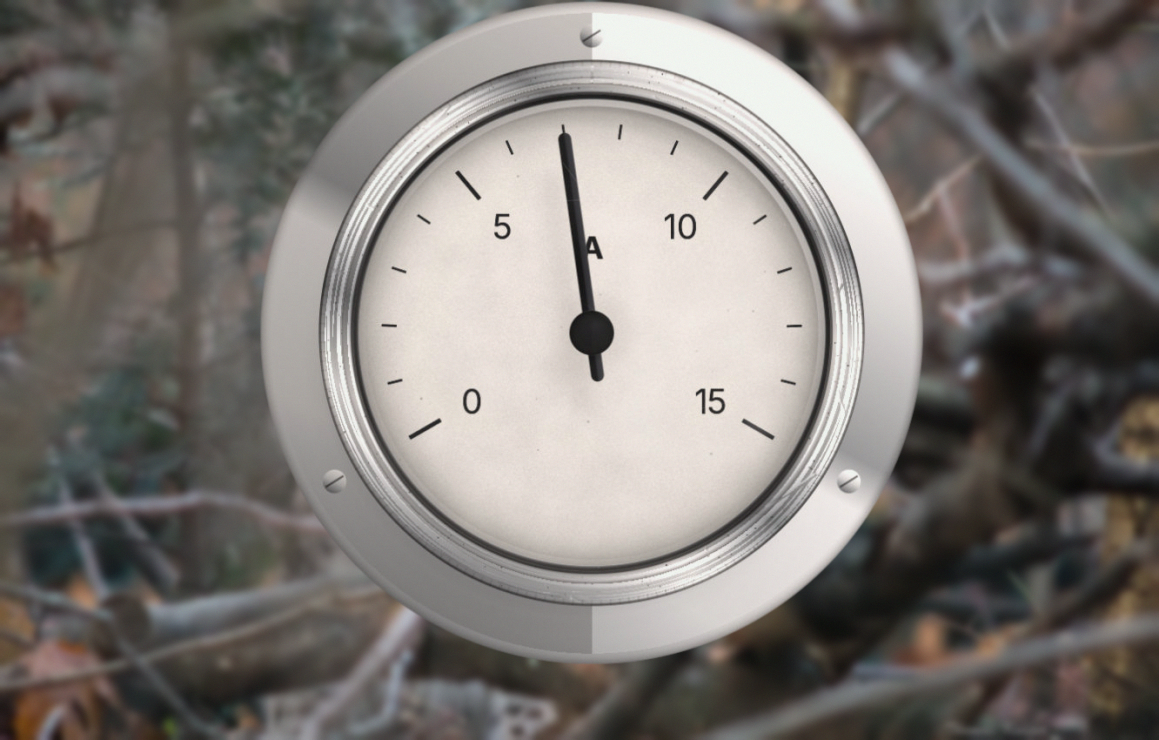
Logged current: 7 A
